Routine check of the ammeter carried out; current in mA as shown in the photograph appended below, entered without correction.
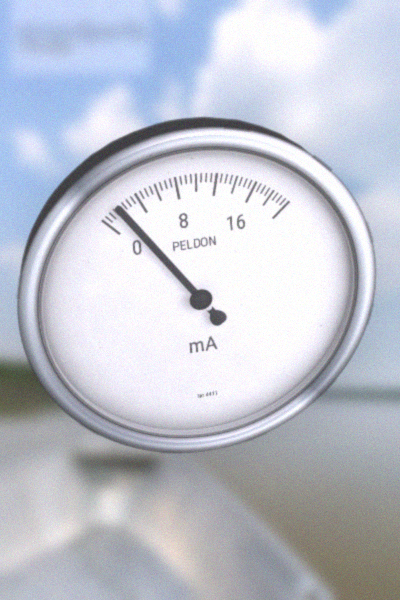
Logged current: 2 mA
